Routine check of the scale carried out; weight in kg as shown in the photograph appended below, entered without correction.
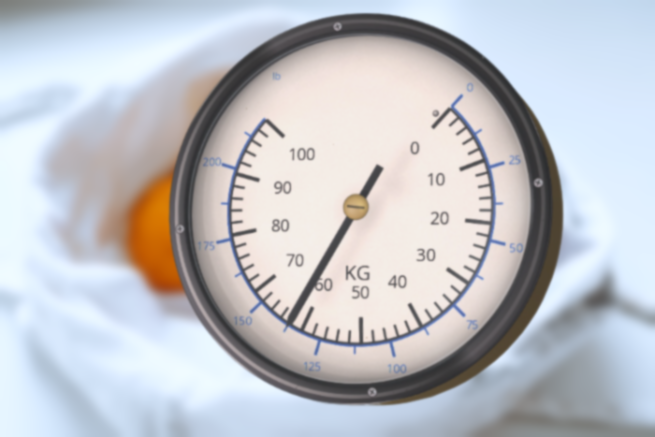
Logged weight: 62 kg
